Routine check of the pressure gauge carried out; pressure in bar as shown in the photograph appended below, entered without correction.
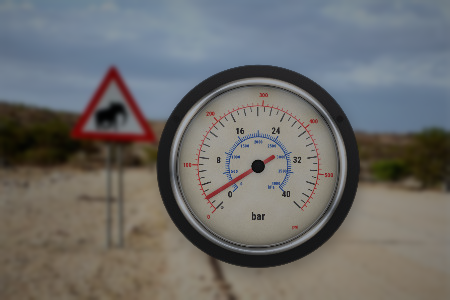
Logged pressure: 2 bar
